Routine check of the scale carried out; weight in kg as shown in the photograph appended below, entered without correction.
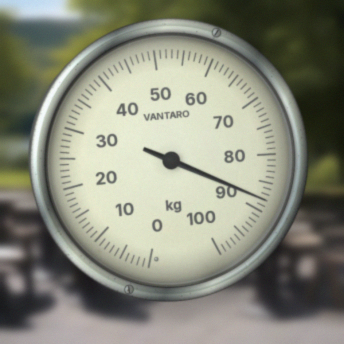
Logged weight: 88 kg
